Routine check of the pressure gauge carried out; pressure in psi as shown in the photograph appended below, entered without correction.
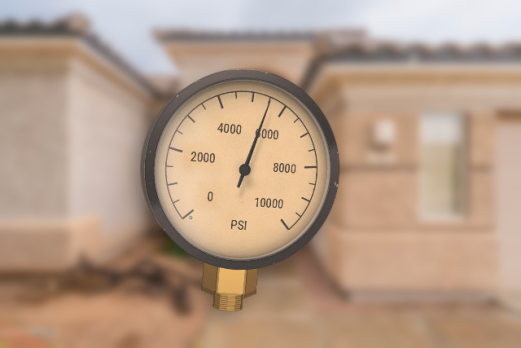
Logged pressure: 5500 psi
